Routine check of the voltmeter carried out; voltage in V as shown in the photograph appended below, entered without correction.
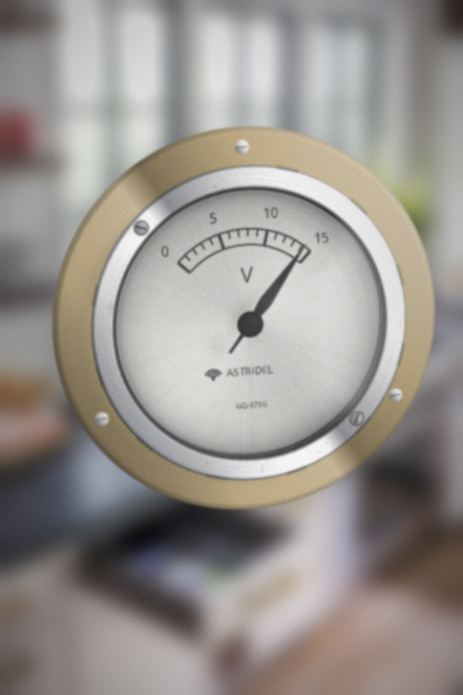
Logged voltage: 14 V
